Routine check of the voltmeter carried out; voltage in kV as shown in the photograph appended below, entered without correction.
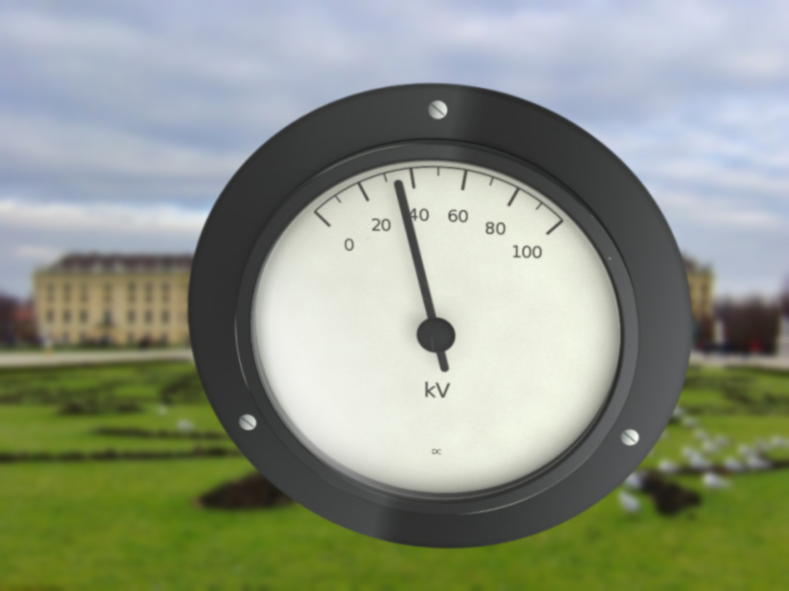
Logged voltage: 35 kV
